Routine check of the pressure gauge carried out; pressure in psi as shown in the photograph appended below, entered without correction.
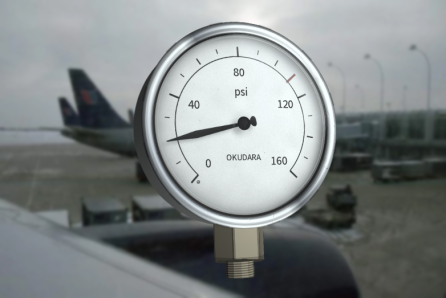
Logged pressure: 20 psi
